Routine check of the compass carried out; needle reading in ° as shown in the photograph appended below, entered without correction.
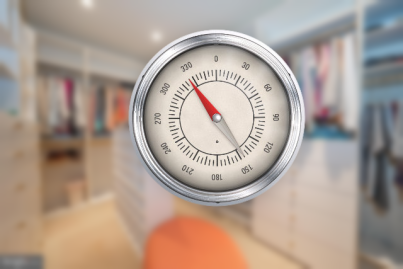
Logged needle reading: 325 °
